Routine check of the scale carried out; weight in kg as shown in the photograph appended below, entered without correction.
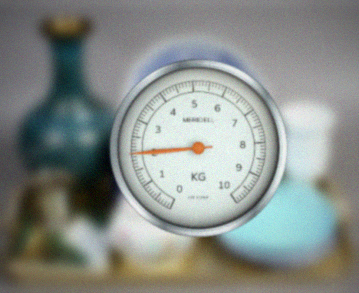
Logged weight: 2 kg
